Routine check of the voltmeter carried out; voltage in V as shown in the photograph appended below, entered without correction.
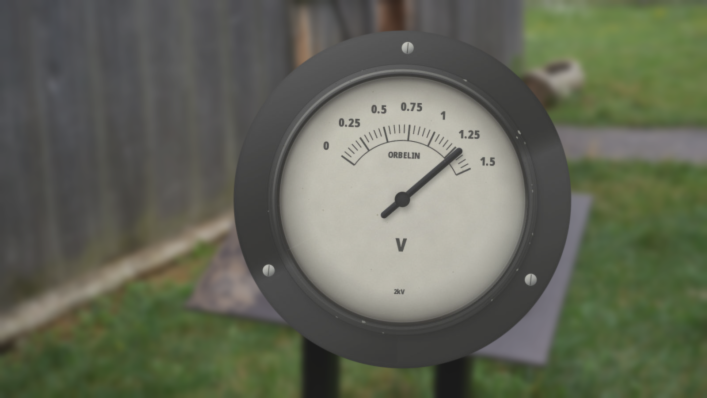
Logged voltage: 1.3 V
